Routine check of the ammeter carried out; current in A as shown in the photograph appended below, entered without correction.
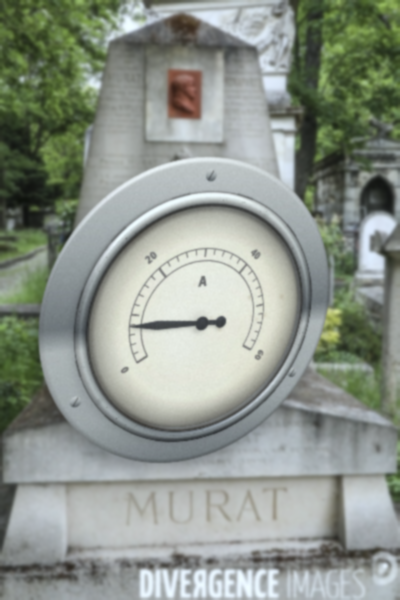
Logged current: 8 A
